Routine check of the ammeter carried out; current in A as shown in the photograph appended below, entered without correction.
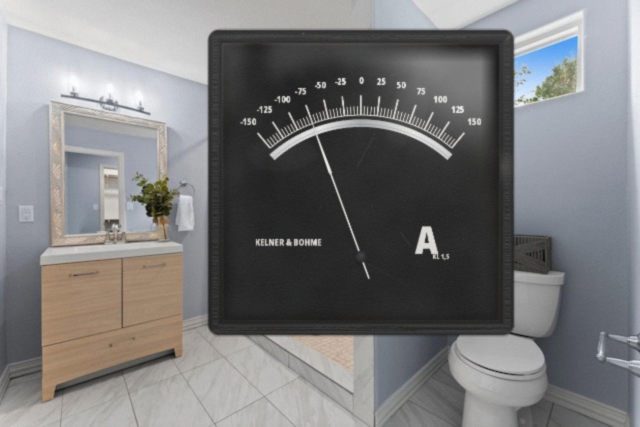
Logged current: -75 A
